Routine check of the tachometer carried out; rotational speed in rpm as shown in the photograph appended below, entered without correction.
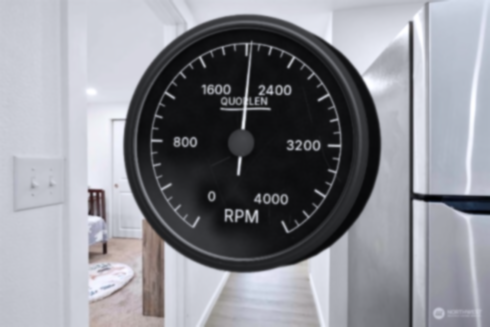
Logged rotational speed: 2050 rpm
